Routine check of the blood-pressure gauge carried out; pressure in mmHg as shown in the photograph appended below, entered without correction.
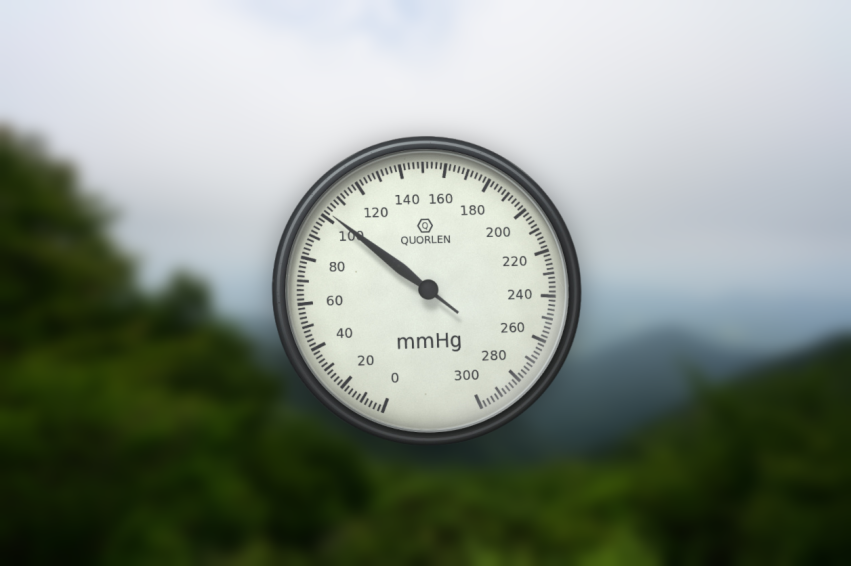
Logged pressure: 102 mmHg
